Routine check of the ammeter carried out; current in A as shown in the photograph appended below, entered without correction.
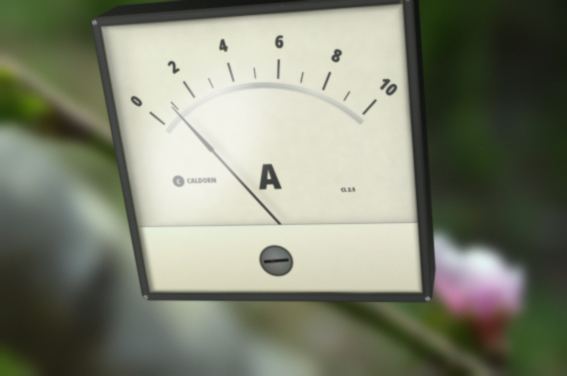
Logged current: 1 A
